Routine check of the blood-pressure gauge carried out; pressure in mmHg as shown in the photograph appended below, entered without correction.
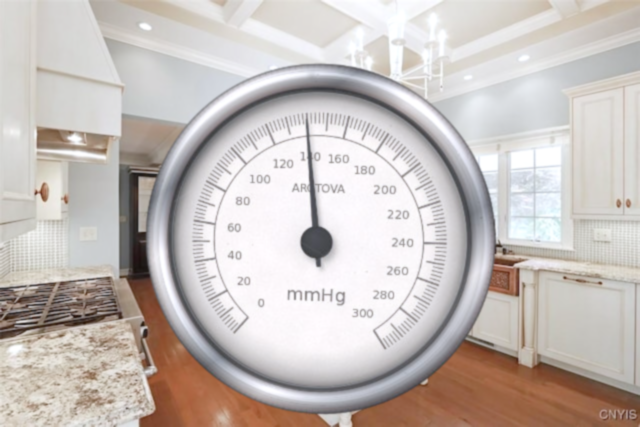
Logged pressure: 140 mmHg
